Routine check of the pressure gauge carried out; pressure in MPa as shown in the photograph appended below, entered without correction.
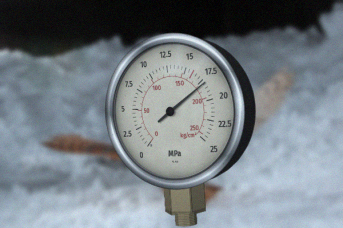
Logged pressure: 18 MPa
